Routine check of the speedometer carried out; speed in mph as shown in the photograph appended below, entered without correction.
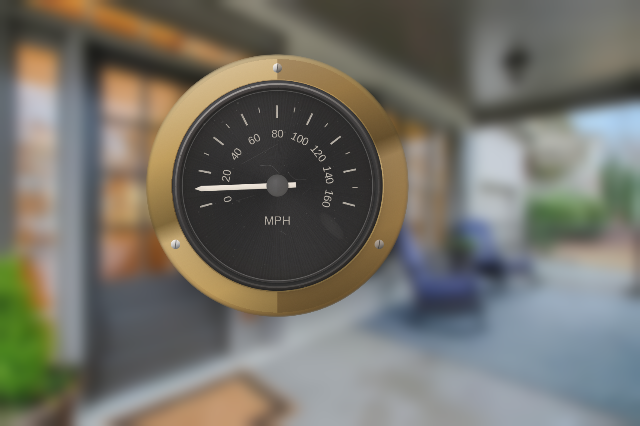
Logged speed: 10 mph
